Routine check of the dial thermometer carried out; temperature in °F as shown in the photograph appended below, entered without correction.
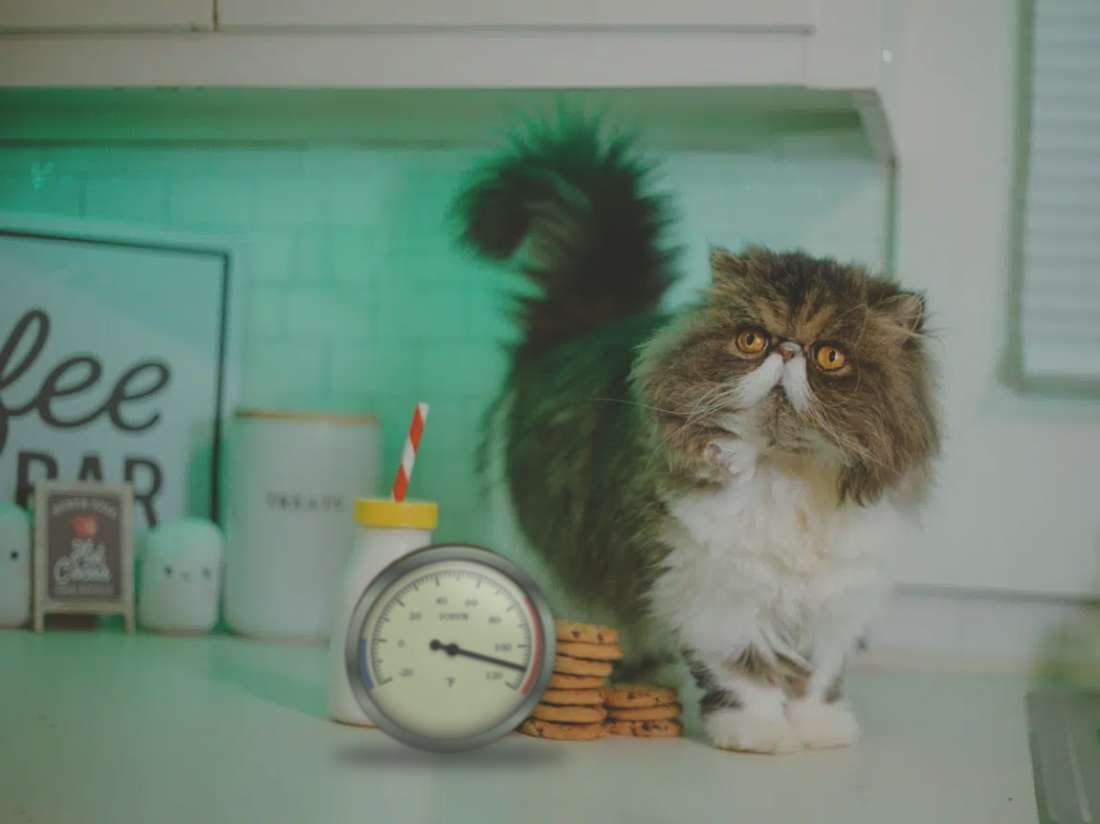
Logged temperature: 110 °F
